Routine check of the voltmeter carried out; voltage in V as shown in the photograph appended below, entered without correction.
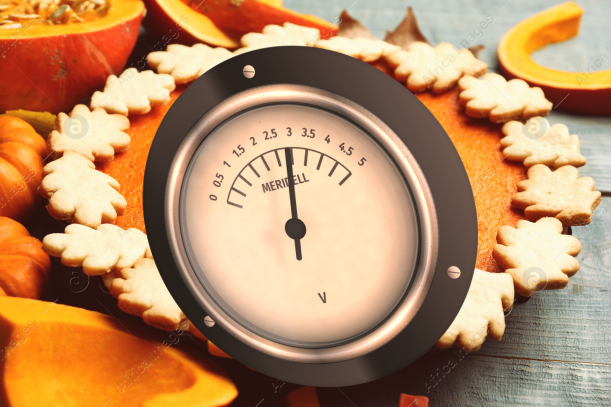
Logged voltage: 3 V
